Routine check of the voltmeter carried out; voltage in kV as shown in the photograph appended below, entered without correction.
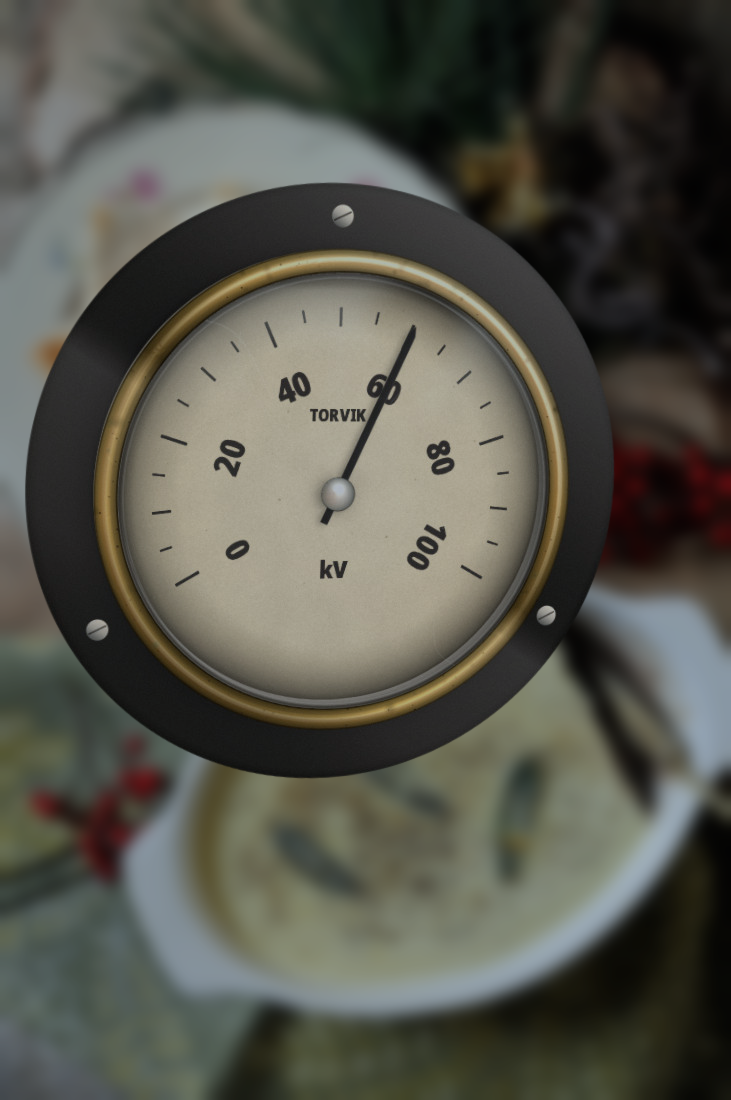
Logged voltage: 60 kV
